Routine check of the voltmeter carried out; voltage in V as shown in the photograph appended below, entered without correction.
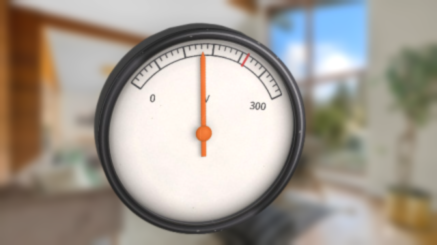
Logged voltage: 130 V
